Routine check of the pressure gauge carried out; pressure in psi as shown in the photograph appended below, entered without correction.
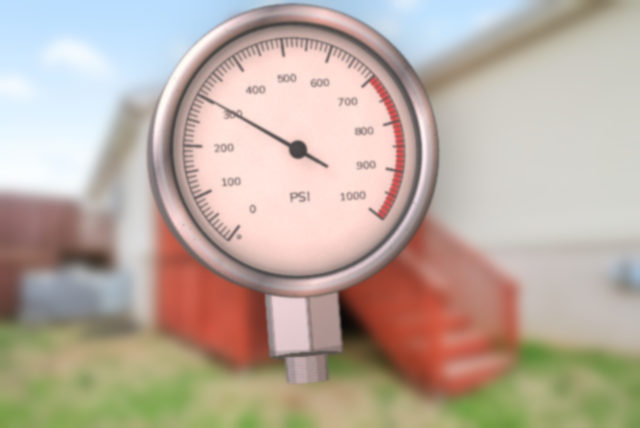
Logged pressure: 300 psi
